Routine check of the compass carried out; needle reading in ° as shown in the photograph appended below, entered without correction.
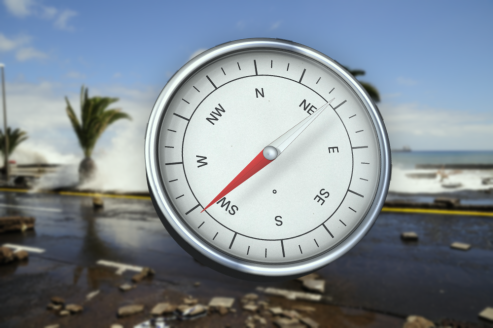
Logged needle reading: 235 °
